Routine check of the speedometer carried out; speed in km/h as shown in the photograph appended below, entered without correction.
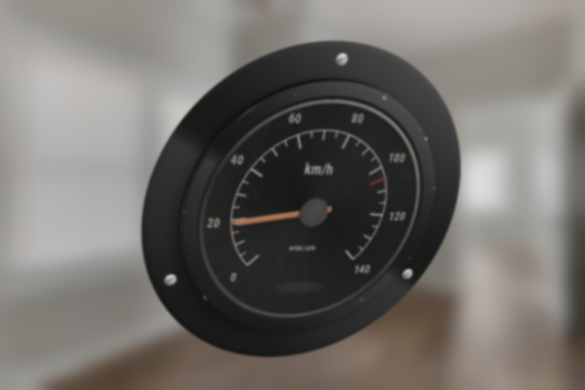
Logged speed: 20 km/h
